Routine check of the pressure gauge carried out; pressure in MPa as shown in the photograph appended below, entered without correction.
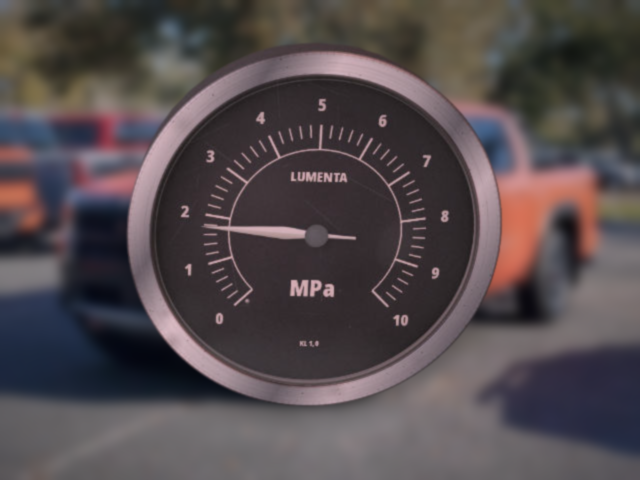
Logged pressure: 1.8 MPa
